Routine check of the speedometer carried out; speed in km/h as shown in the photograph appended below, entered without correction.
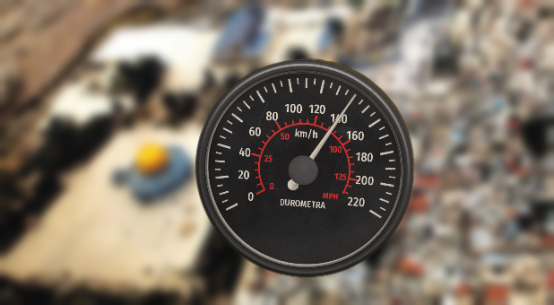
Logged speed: 140 km/h
